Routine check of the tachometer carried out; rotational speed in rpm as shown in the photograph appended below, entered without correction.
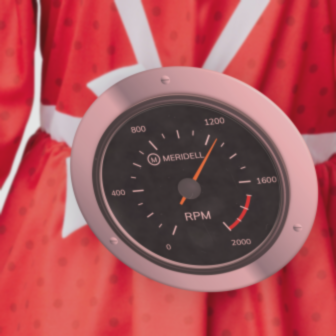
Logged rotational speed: 1250 rpm
